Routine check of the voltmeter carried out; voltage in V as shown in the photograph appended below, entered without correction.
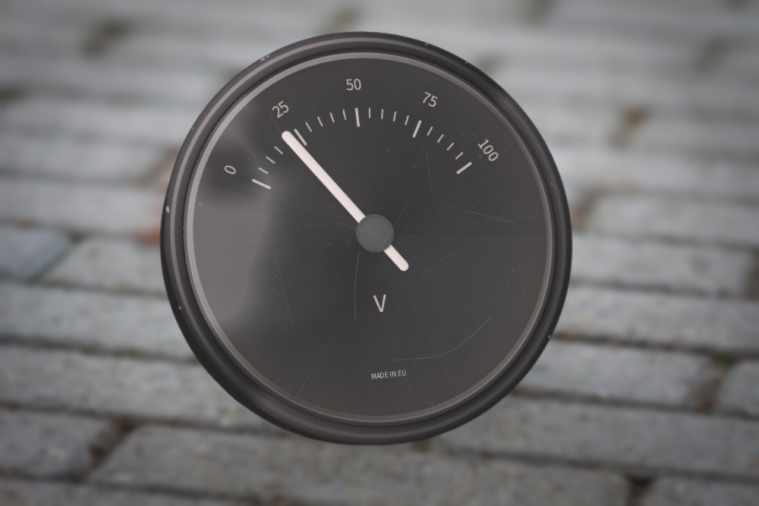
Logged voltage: 20 V
